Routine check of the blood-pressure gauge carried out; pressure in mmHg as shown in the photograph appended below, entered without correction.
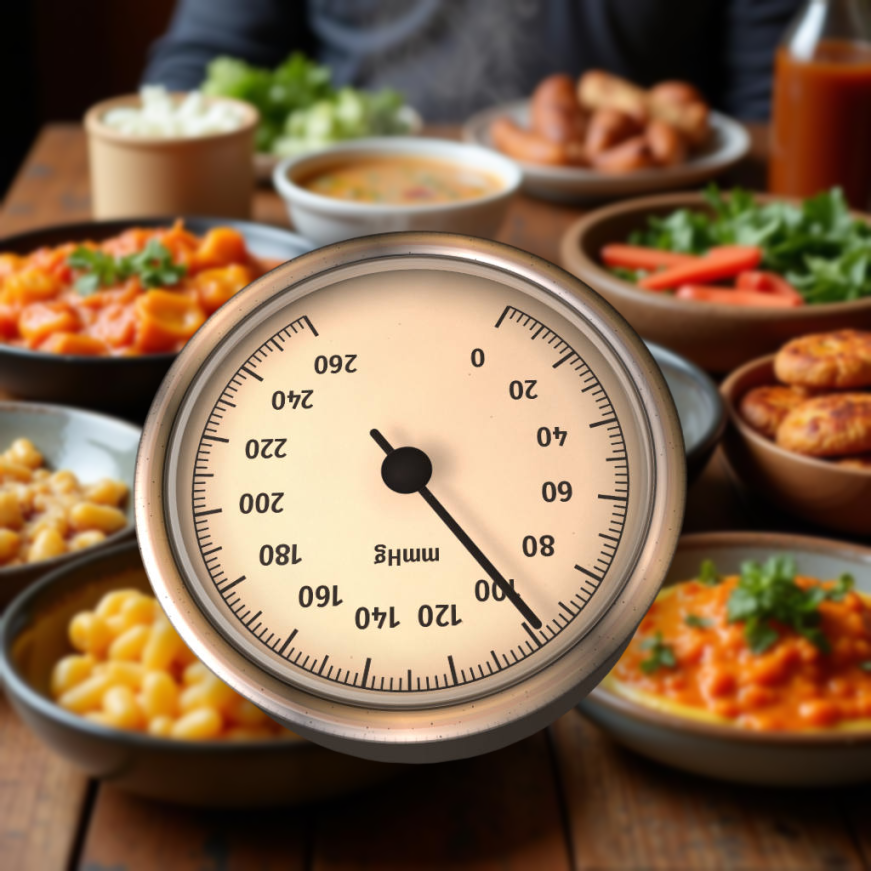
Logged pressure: 98 mmHg
